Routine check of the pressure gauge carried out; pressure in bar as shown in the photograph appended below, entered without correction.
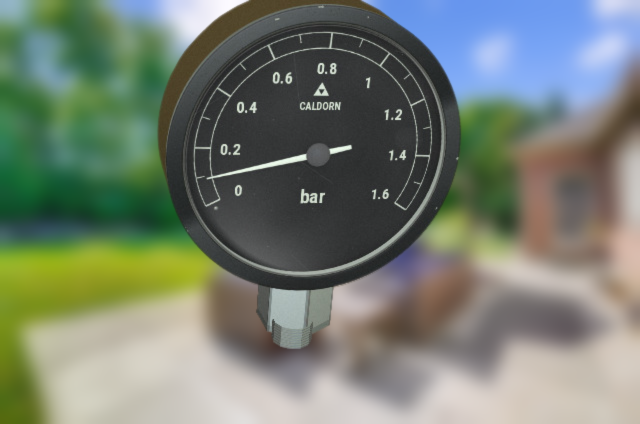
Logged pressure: 0.1 bar
